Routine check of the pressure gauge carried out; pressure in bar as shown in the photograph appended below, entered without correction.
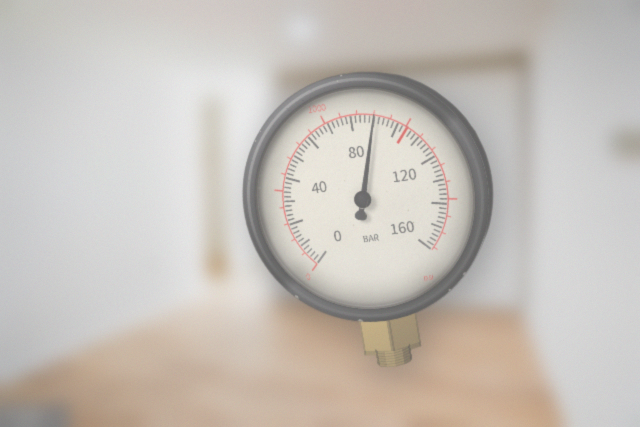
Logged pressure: 90 bar
